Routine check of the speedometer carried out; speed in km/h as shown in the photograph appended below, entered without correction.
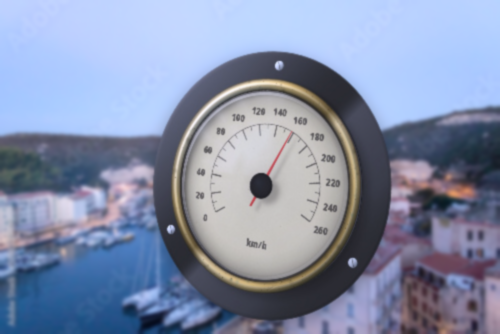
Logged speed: 160 km/h
